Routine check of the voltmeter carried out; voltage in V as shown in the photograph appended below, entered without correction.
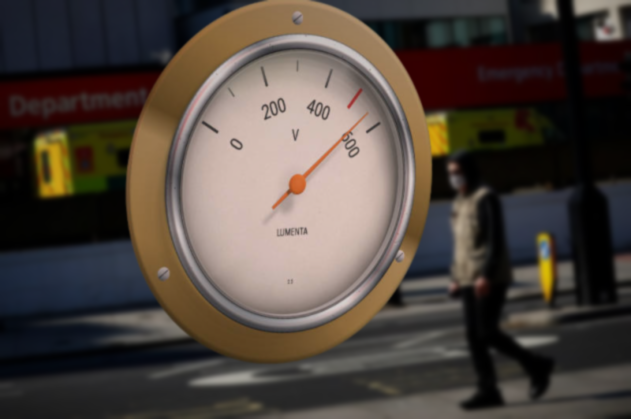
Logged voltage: 550 V
